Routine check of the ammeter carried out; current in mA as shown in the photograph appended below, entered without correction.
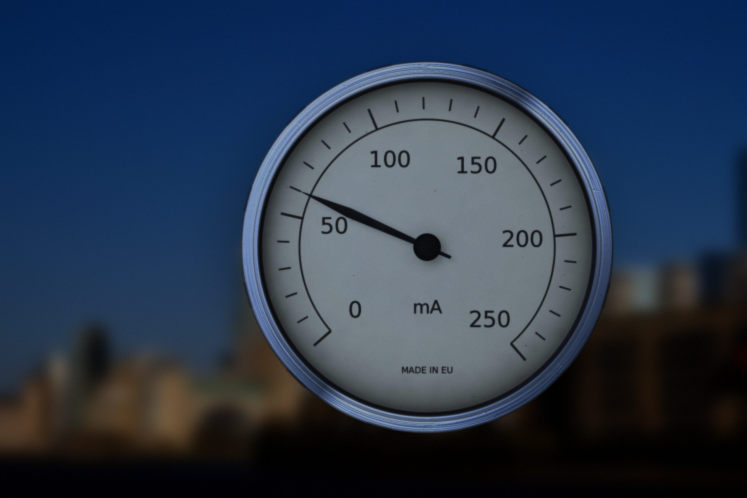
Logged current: 60 mA
